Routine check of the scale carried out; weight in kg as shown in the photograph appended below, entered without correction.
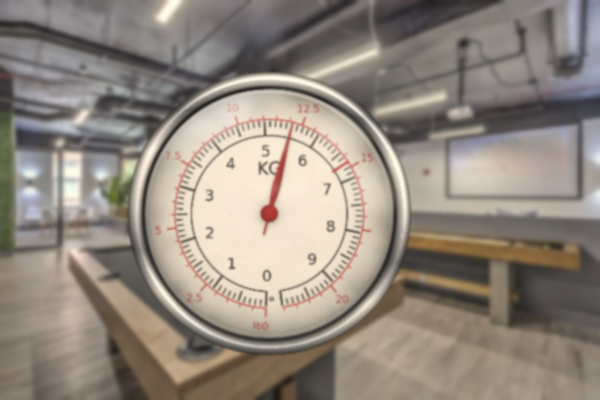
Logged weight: 5.5 kg
